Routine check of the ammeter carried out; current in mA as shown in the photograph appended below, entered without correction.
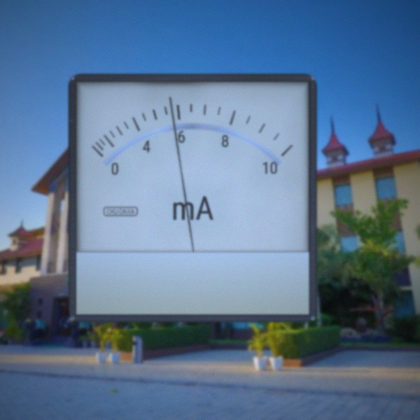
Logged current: 5.75 mA
